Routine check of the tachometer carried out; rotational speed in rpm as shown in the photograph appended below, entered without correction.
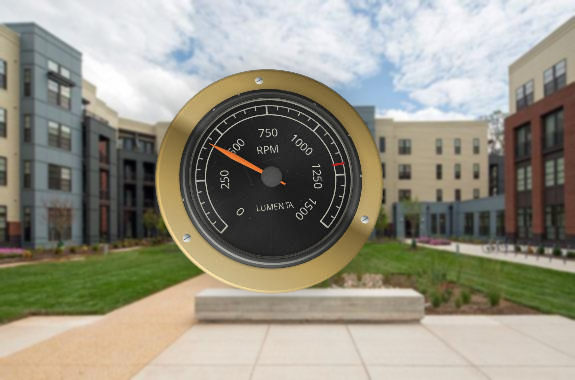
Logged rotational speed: 425 rpm
